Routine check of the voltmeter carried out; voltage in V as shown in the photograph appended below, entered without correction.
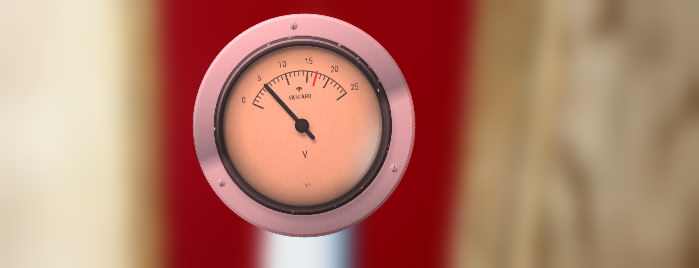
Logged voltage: 5 V
